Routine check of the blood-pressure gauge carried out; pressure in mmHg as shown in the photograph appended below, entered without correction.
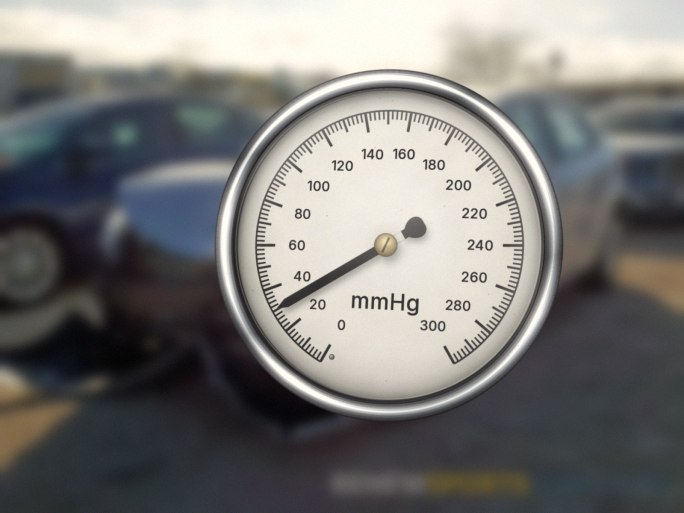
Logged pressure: 30 mmHg
